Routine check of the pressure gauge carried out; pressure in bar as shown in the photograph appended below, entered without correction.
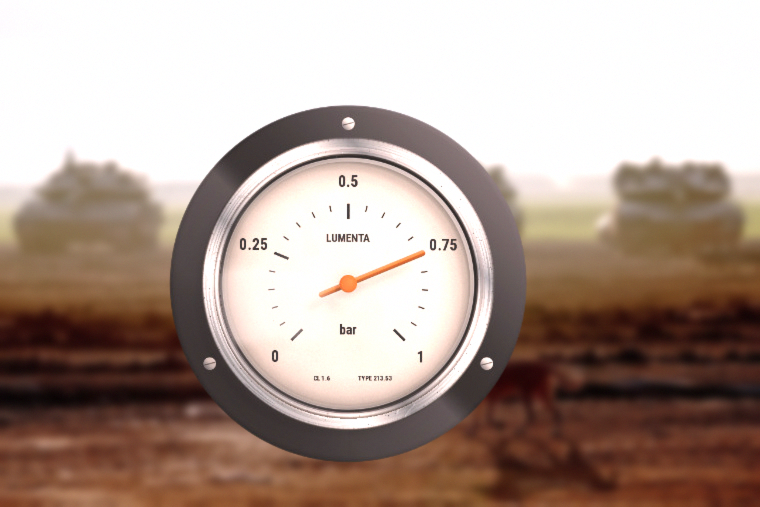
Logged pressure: 0.75 bar
